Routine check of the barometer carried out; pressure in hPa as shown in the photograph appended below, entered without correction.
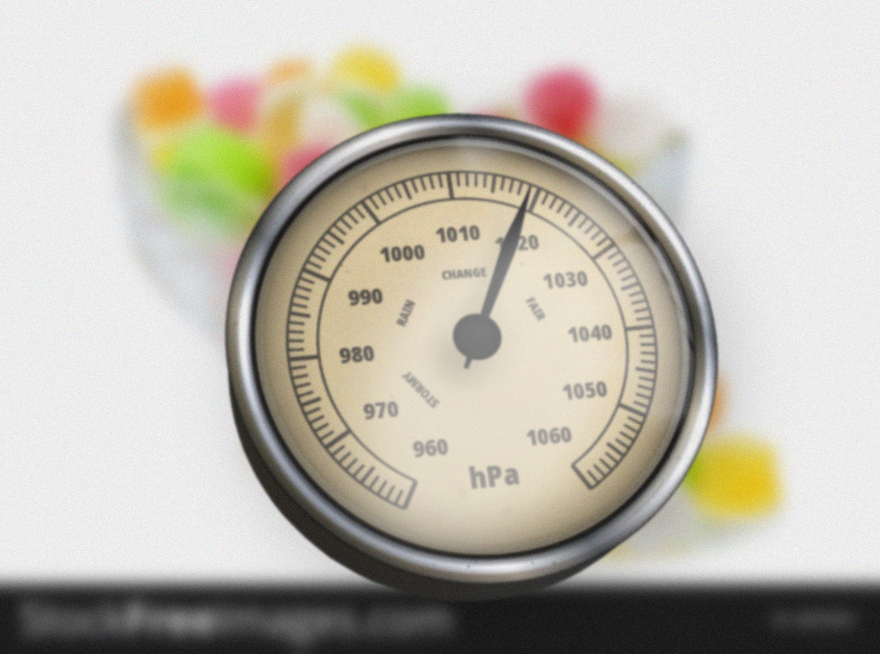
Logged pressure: 1019 hPa
